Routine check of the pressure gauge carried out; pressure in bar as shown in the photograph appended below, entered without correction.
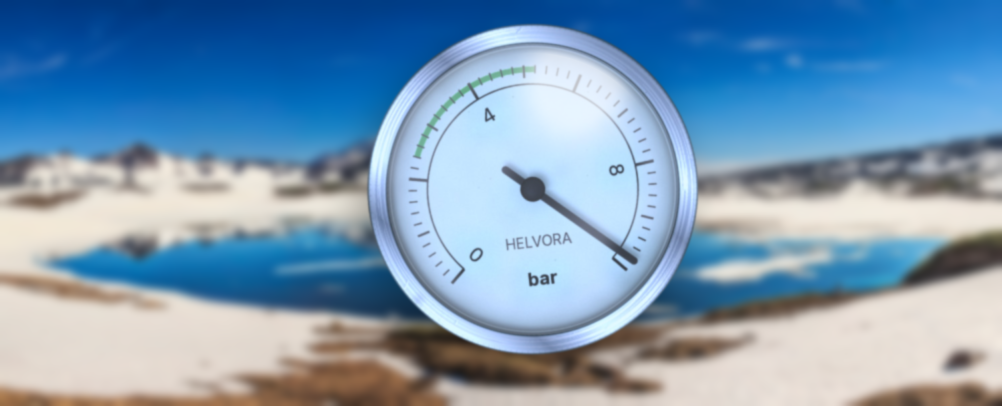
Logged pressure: 9.8 bar
